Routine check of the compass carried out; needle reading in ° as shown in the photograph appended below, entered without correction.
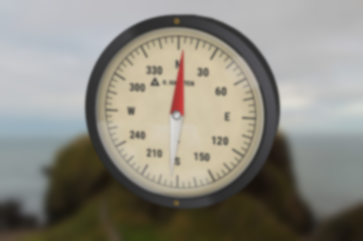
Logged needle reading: 5 °
